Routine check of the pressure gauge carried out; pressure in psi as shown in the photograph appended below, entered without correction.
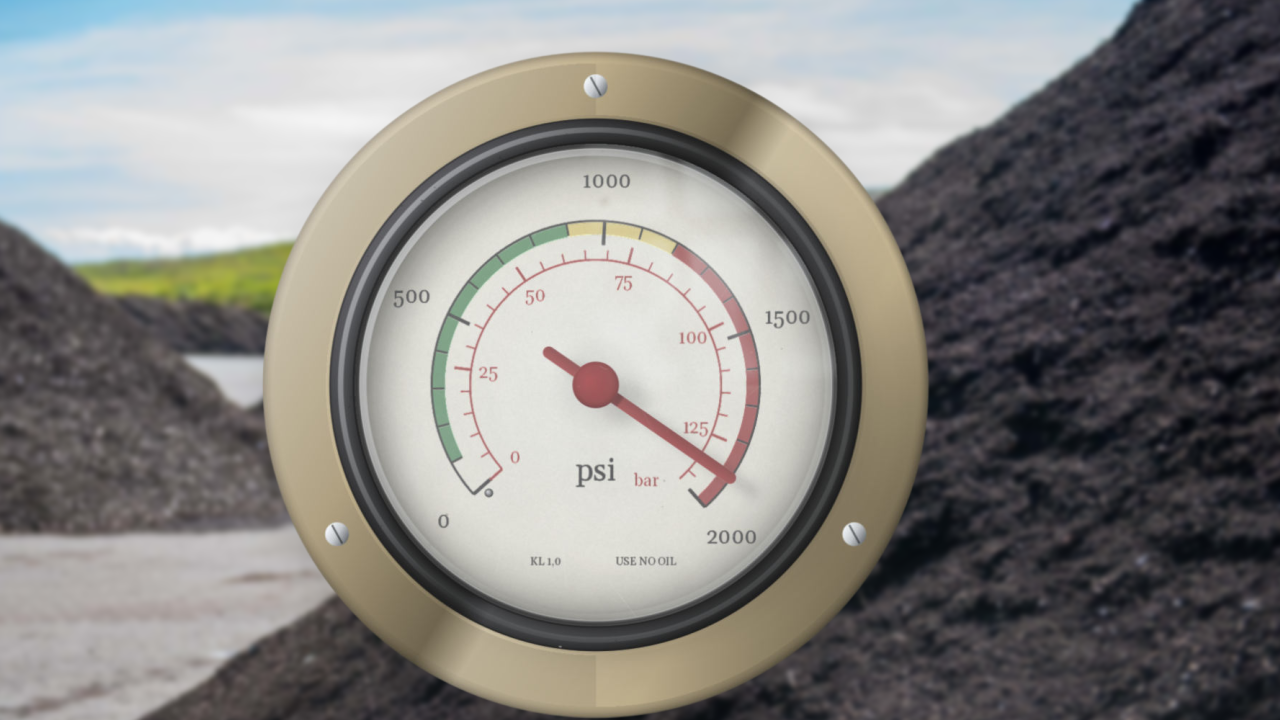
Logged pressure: 1900 psi
